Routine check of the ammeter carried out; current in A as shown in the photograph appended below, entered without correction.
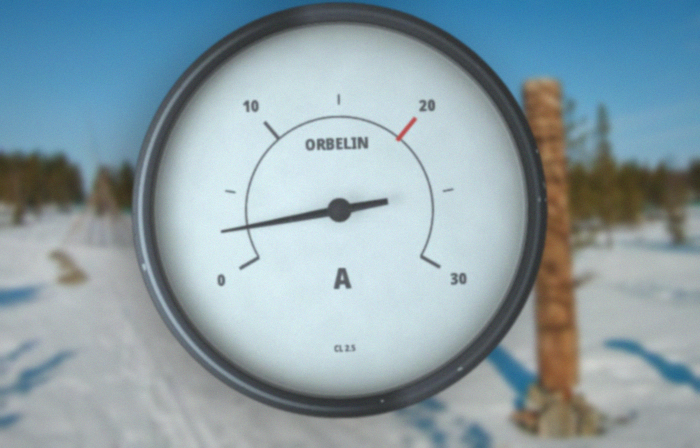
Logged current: 2.5 A
